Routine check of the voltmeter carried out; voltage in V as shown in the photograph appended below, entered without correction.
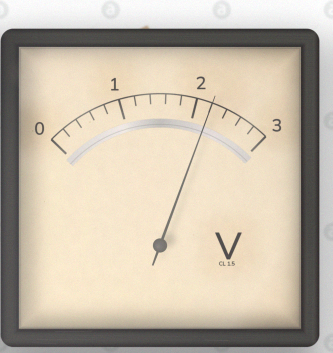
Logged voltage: 2.2 V
